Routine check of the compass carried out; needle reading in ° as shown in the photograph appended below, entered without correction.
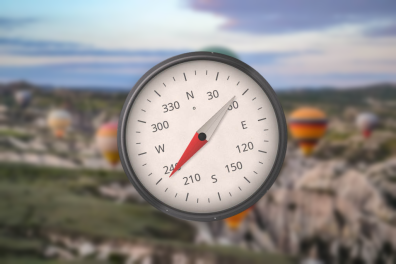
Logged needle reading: 235 °
